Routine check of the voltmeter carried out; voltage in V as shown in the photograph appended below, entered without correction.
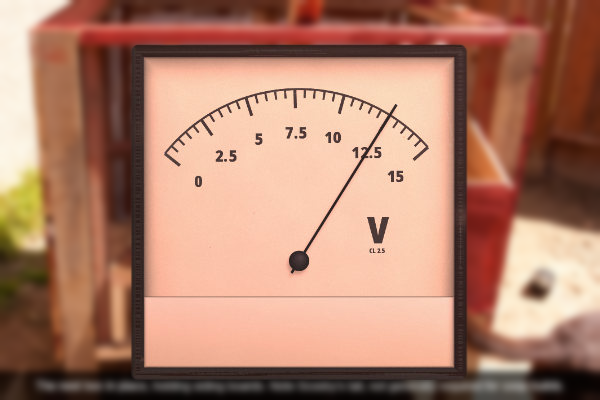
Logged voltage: 12.5 V
